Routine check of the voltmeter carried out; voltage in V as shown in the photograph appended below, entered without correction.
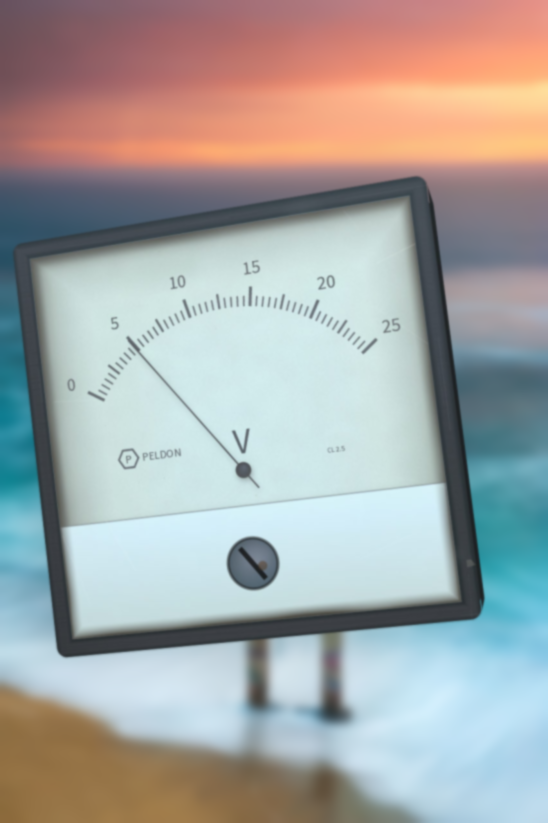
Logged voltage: 5 V
